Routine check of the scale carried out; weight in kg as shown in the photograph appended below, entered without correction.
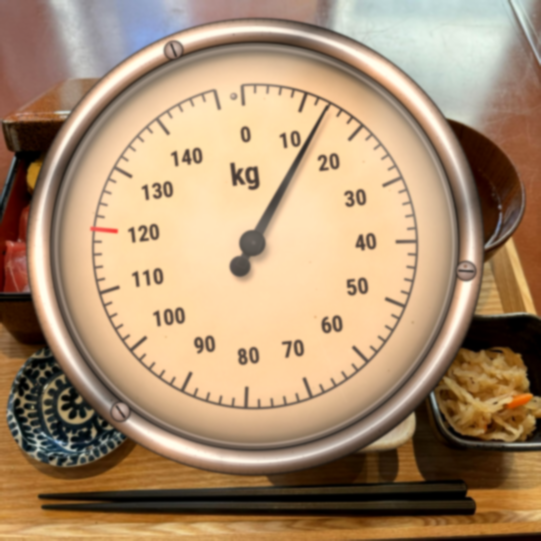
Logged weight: 14 kg
